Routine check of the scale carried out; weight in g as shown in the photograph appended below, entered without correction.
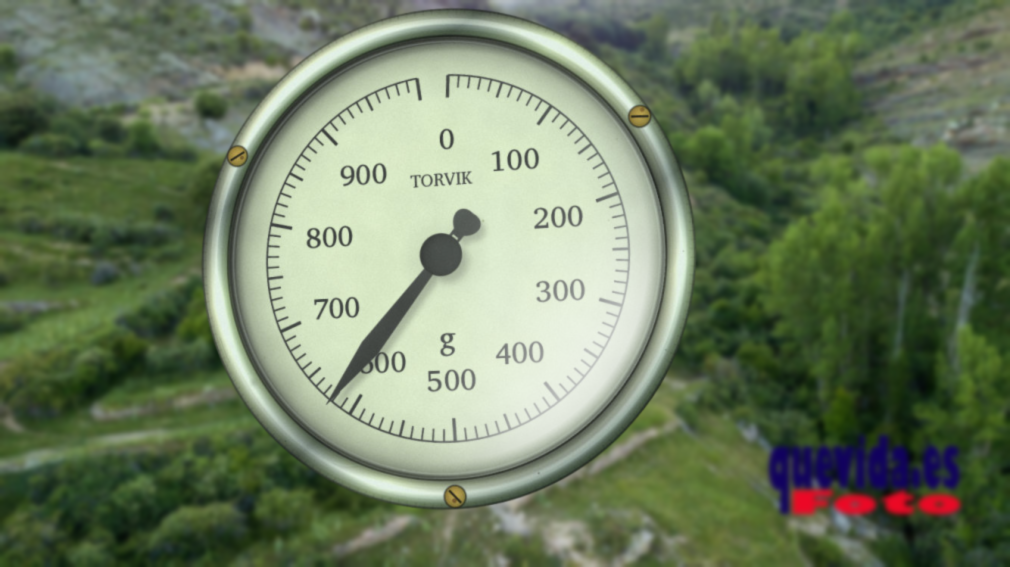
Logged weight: 620 g
